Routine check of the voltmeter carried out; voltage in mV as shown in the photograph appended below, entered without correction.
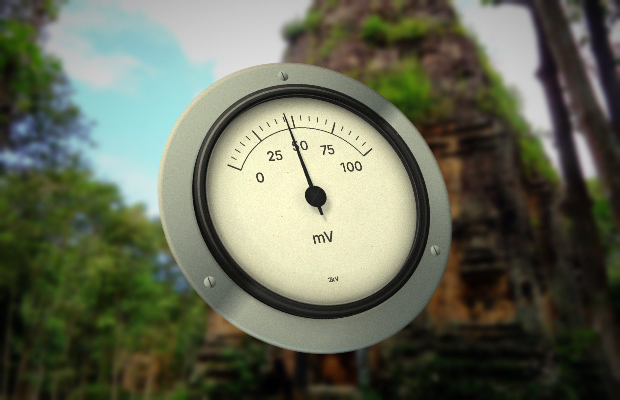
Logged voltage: 45 mV
